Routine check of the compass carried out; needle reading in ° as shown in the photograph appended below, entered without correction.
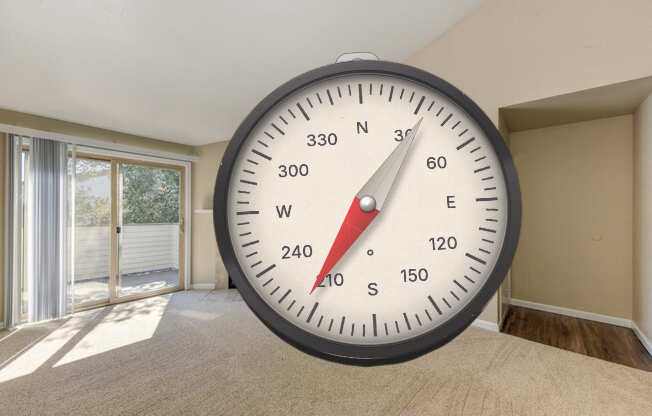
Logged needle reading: 215 °
